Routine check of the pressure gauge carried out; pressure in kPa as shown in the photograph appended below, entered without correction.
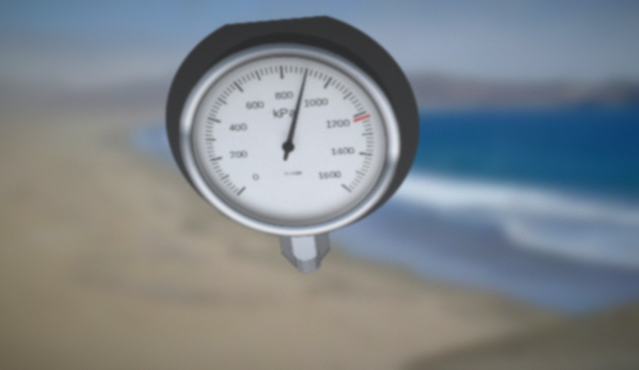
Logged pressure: 900 kPa
